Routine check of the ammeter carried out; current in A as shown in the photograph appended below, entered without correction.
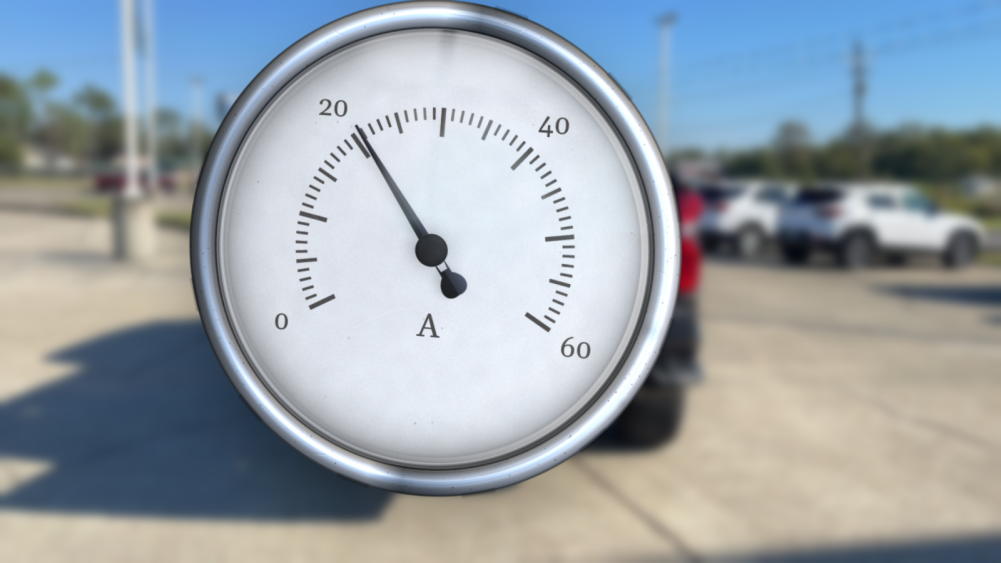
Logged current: 21 A
